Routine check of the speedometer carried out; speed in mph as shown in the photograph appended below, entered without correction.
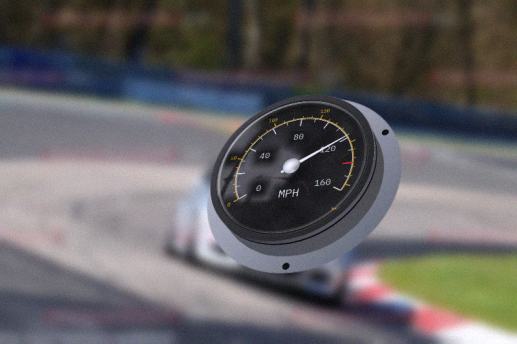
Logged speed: 120 mph
